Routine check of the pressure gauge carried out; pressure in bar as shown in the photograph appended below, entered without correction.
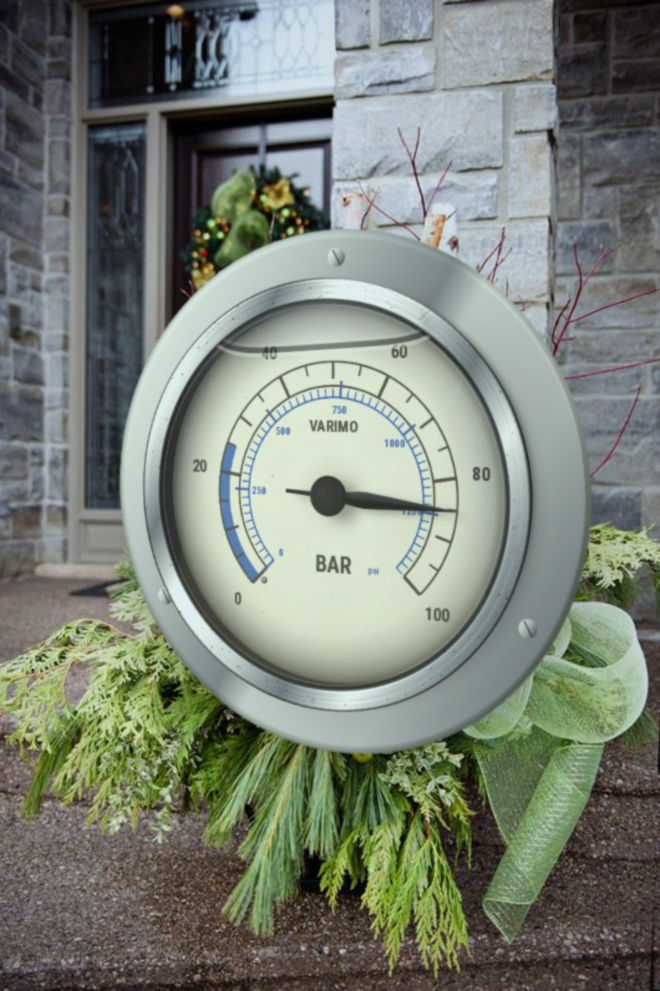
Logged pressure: 85 bar
